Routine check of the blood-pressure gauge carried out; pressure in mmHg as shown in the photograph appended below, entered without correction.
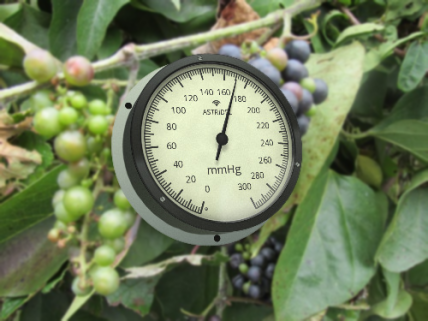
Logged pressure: 170 mmHg
